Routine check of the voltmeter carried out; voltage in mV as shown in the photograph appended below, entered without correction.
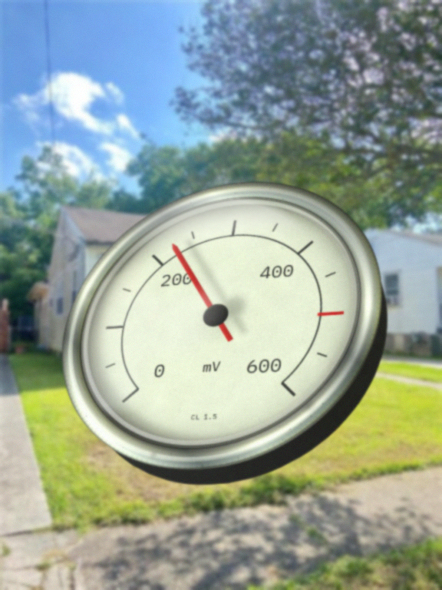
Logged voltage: 225 mV
